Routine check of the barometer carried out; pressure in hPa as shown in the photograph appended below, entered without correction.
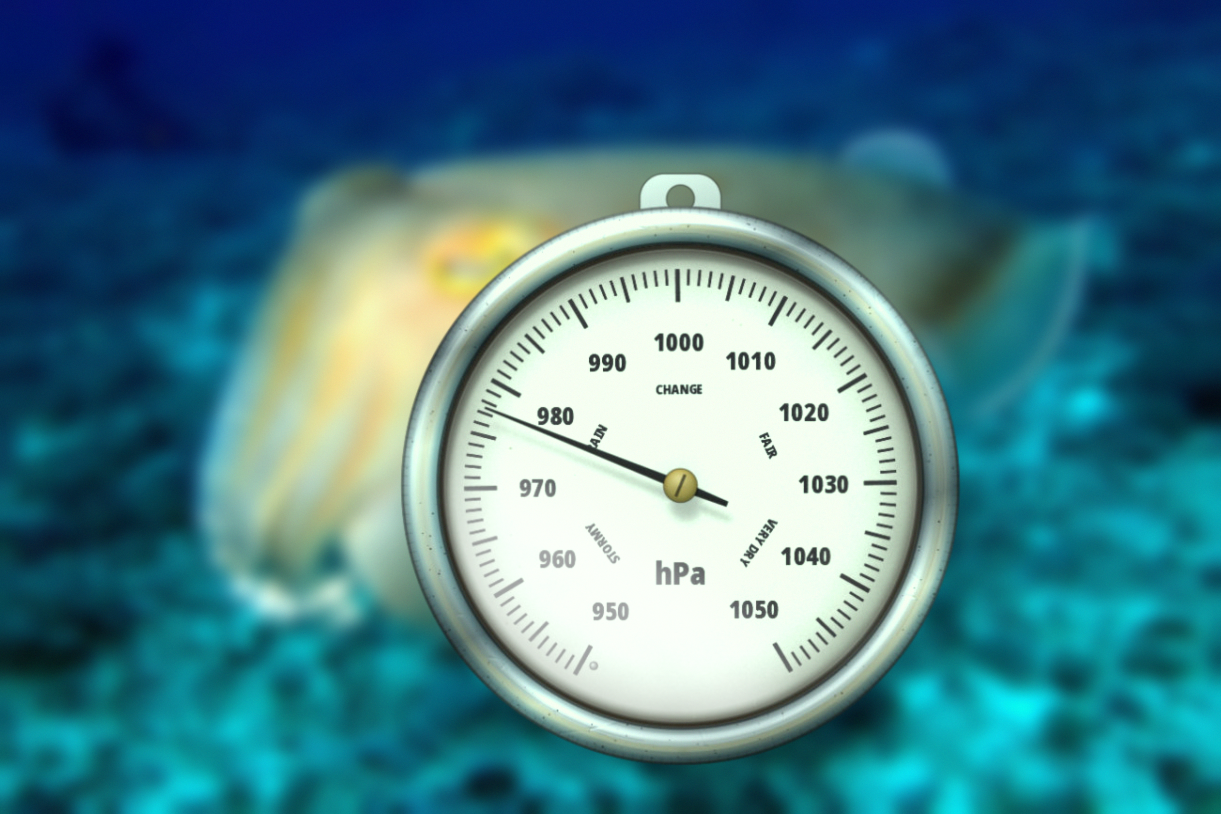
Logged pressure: 977.5 hPa
